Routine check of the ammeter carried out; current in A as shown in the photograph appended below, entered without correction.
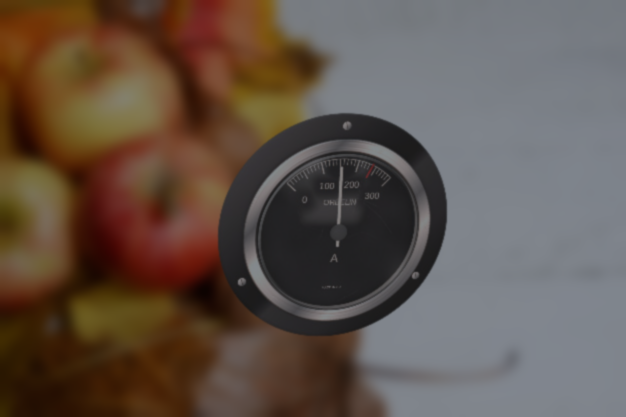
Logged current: 150 A
